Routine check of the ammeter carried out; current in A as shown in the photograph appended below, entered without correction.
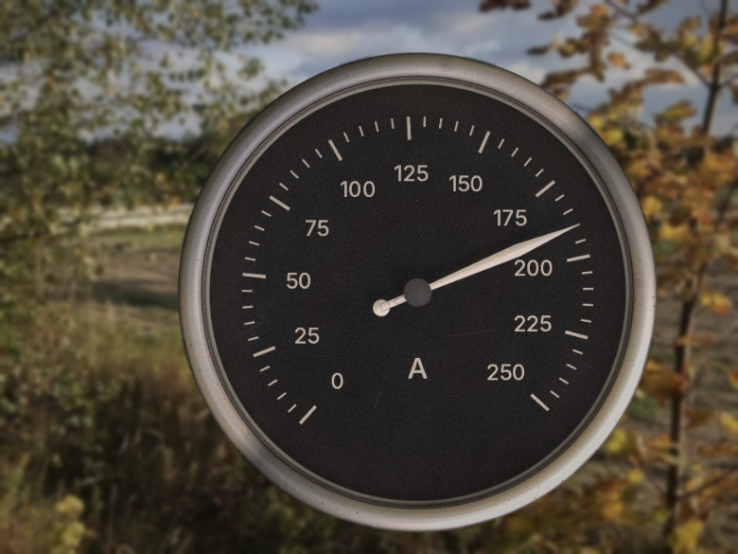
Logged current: 190 A
